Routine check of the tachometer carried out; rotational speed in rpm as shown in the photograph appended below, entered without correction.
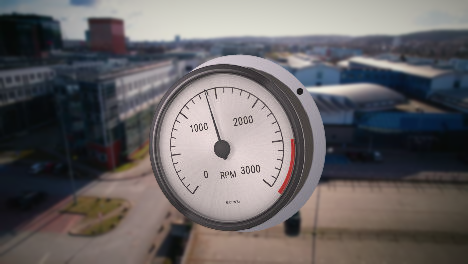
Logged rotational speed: 1400 rpm
